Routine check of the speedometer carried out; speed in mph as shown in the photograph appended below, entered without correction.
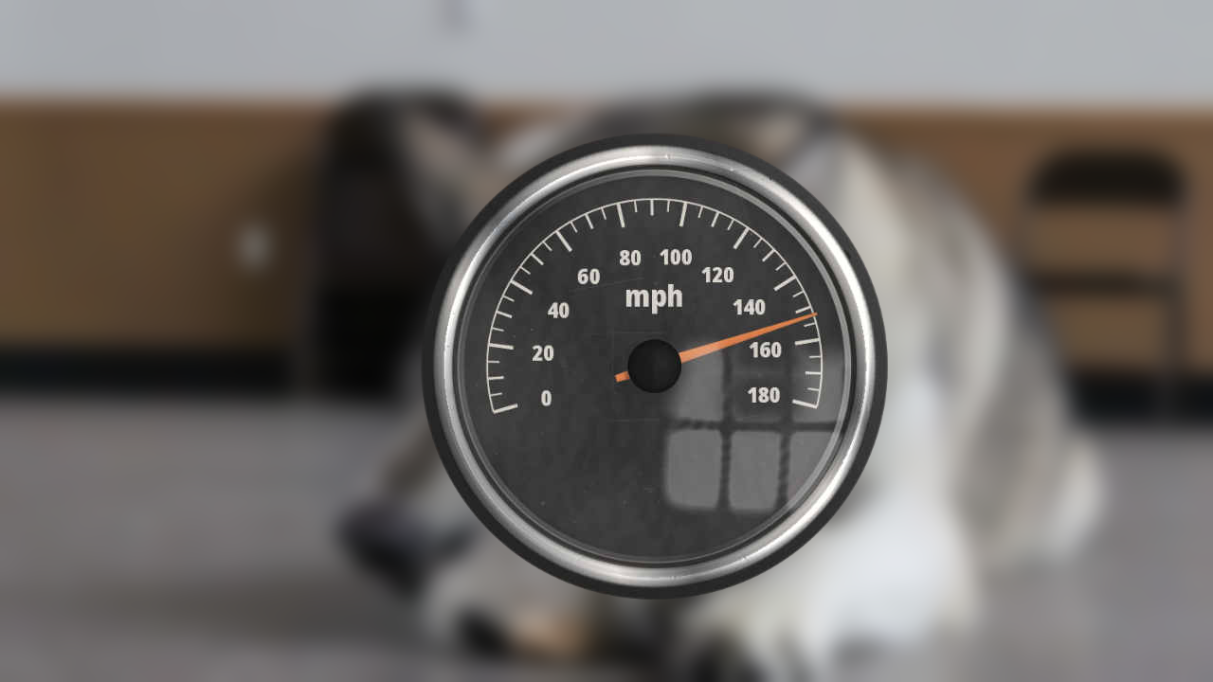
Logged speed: 152.5 mph
